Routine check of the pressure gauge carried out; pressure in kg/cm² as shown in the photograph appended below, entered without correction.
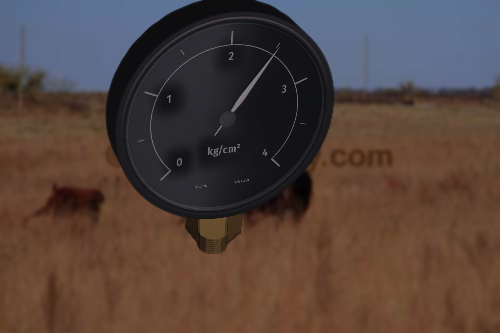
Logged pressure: 2.5 kg/cm²
